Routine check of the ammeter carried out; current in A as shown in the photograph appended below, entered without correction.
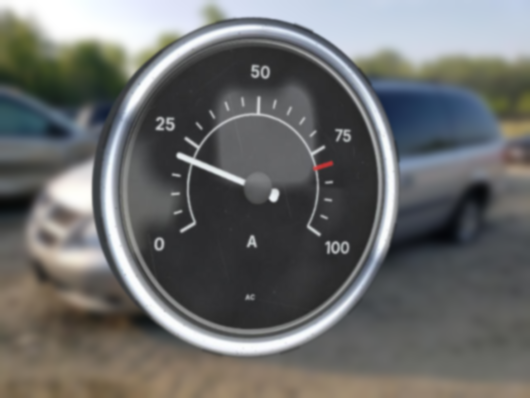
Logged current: 20 A
